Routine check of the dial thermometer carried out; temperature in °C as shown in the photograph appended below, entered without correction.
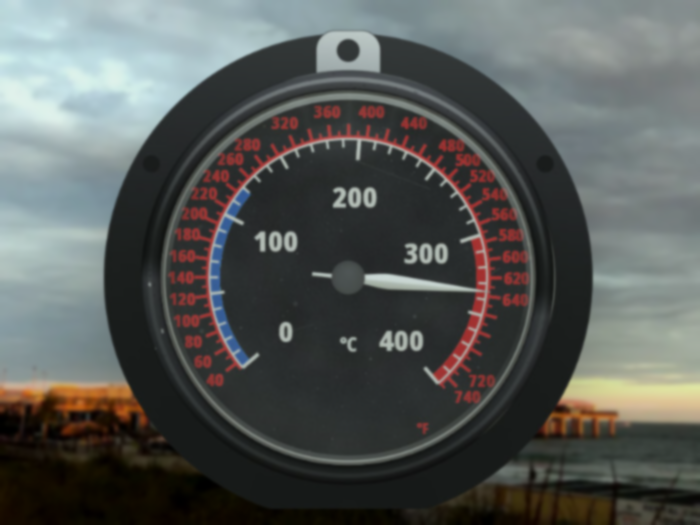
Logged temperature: 335 °C
